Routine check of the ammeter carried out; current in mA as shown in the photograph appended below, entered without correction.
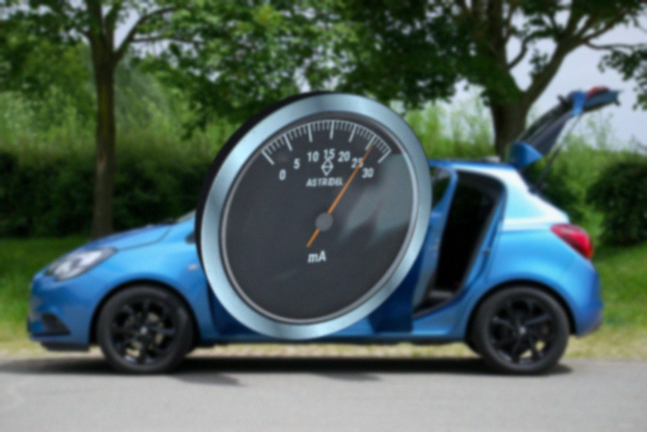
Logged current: 25 mA
